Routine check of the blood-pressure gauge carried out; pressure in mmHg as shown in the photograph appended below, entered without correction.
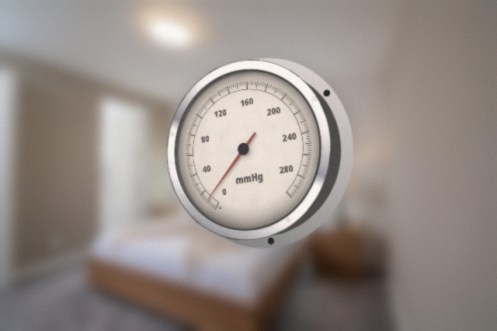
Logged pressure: 10 mmHg
